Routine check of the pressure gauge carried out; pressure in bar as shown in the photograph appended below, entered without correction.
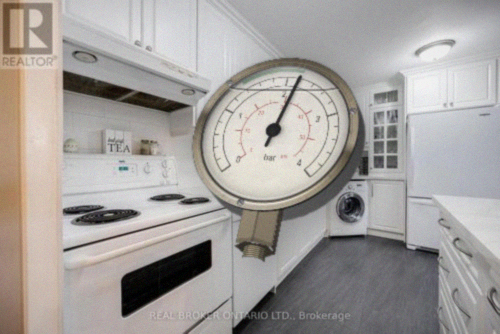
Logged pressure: 2.2 bar
